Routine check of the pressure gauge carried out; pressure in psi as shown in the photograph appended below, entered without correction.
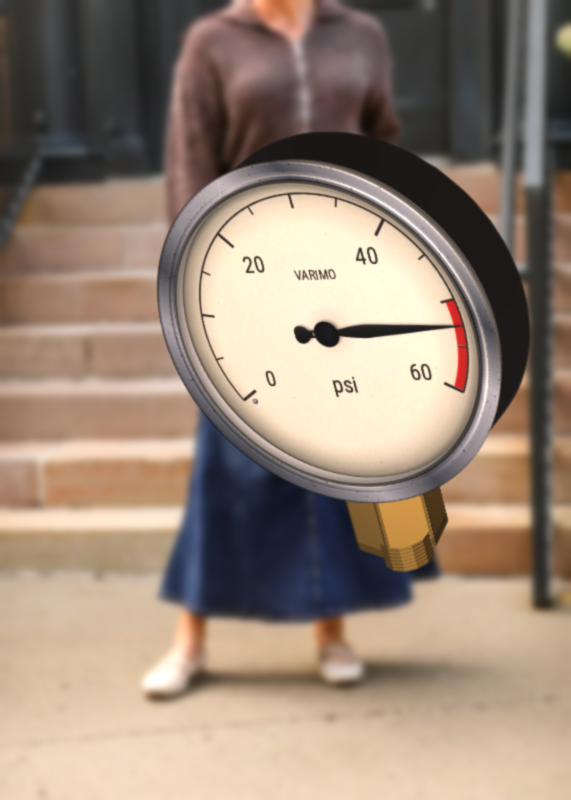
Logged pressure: 52.5 psi
